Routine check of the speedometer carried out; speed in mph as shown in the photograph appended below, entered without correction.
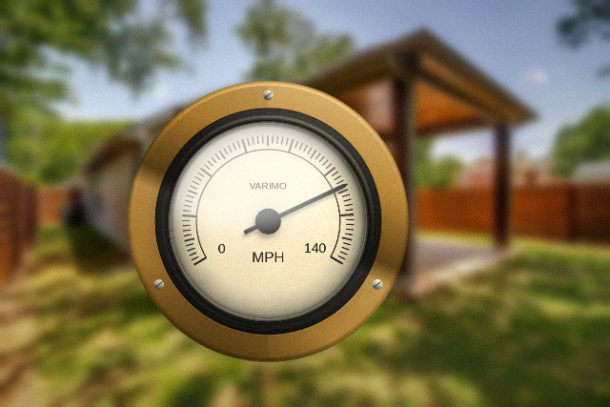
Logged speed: 108 mph
